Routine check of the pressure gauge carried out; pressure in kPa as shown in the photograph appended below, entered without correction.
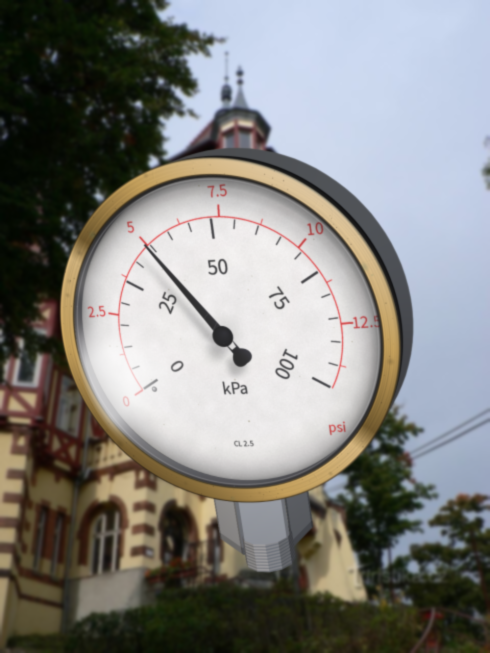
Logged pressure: 35 kPa
